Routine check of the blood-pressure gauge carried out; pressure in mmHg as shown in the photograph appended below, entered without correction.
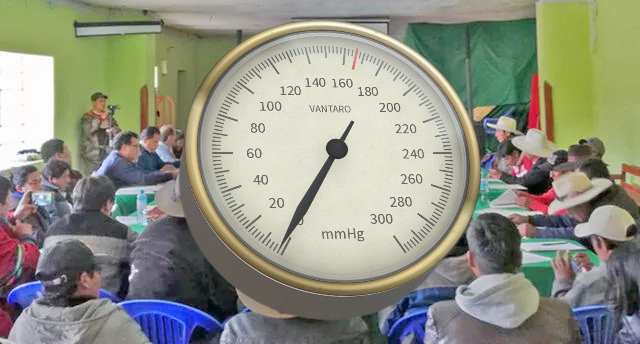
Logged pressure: 2 mmHg
